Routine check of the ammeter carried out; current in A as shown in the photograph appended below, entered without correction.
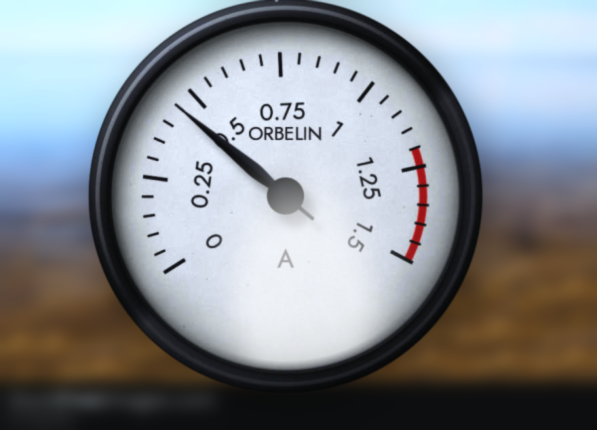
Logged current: 0.45 A
